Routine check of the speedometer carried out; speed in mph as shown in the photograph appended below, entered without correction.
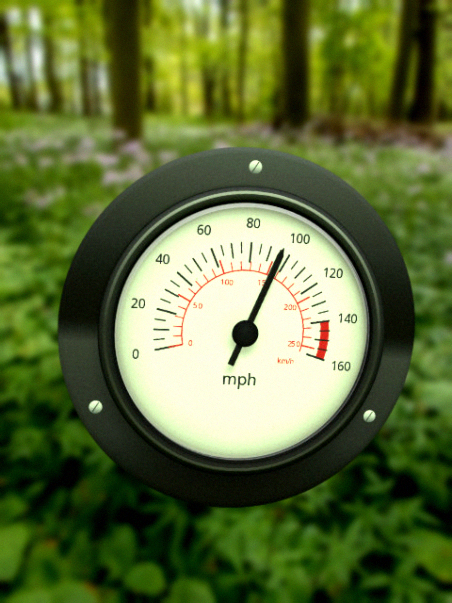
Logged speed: 95 mph
